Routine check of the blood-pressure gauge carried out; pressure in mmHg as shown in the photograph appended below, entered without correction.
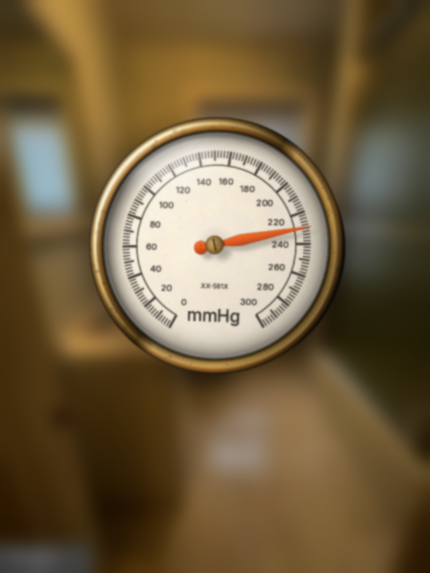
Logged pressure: 230 mmHg
